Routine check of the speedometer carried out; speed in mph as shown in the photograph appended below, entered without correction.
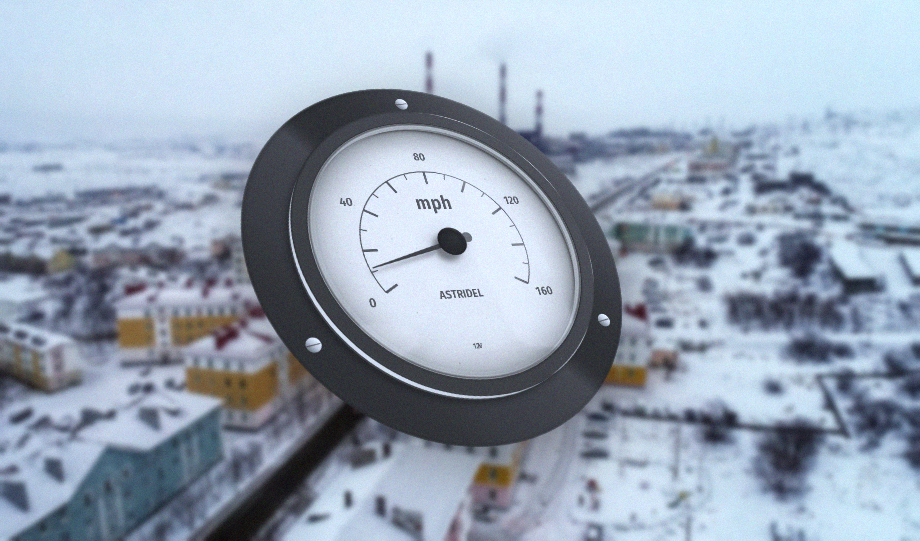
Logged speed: 10 mph
